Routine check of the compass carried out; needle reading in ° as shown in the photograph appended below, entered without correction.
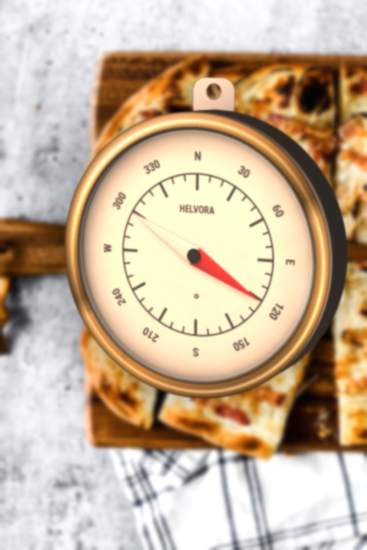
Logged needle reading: 120 °
